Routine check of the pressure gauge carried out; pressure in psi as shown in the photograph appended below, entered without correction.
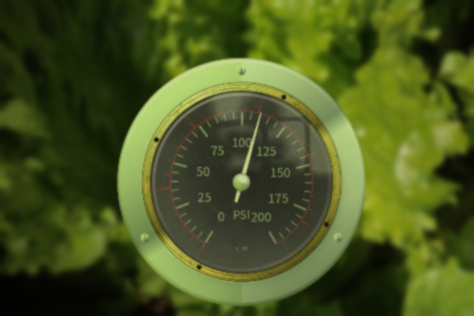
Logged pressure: 110 psi
